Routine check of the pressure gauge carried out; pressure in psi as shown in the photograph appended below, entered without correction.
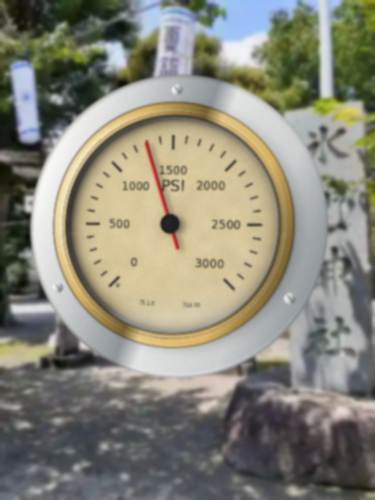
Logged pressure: 1300 psi
